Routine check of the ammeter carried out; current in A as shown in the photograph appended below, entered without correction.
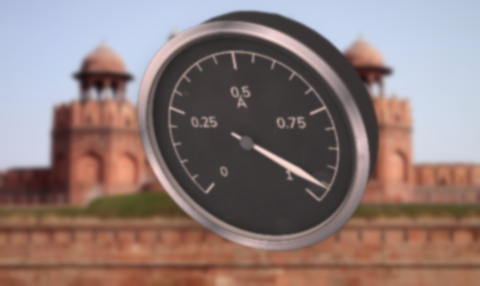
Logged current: 0.95 A
